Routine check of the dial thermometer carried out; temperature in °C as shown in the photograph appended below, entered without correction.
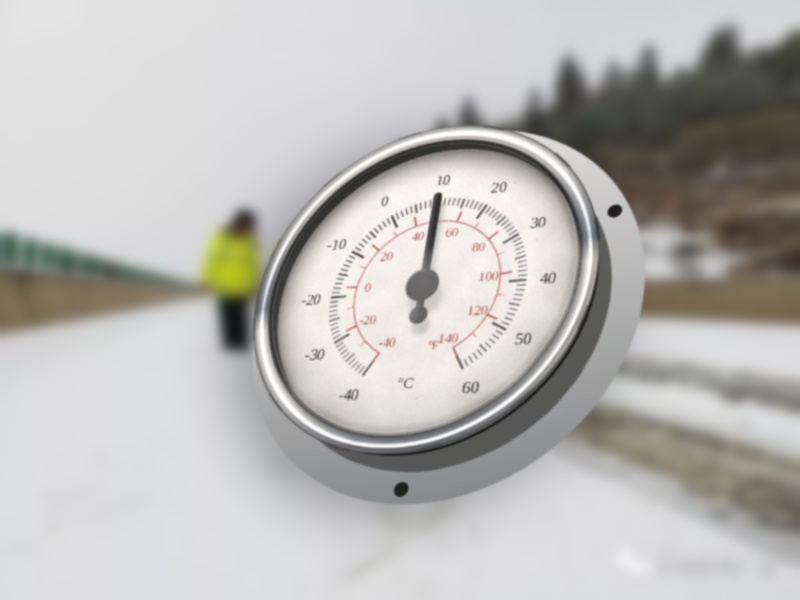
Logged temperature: 10 °C
